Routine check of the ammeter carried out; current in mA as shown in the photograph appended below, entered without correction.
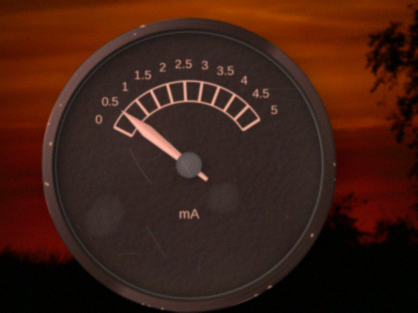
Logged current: 0.5 mA
